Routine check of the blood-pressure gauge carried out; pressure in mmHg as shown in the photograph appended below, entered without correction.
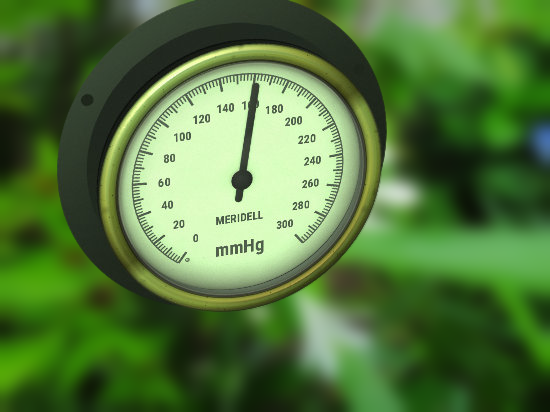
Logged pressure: 160 mmHg
